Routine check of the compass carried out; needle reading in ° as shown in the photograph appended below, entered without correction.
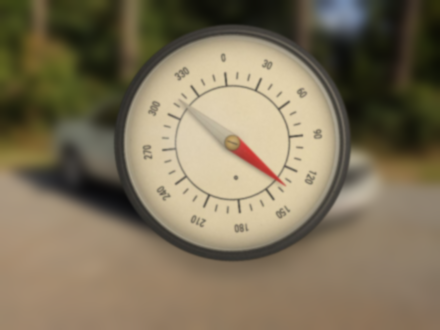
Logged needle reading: 135 °
